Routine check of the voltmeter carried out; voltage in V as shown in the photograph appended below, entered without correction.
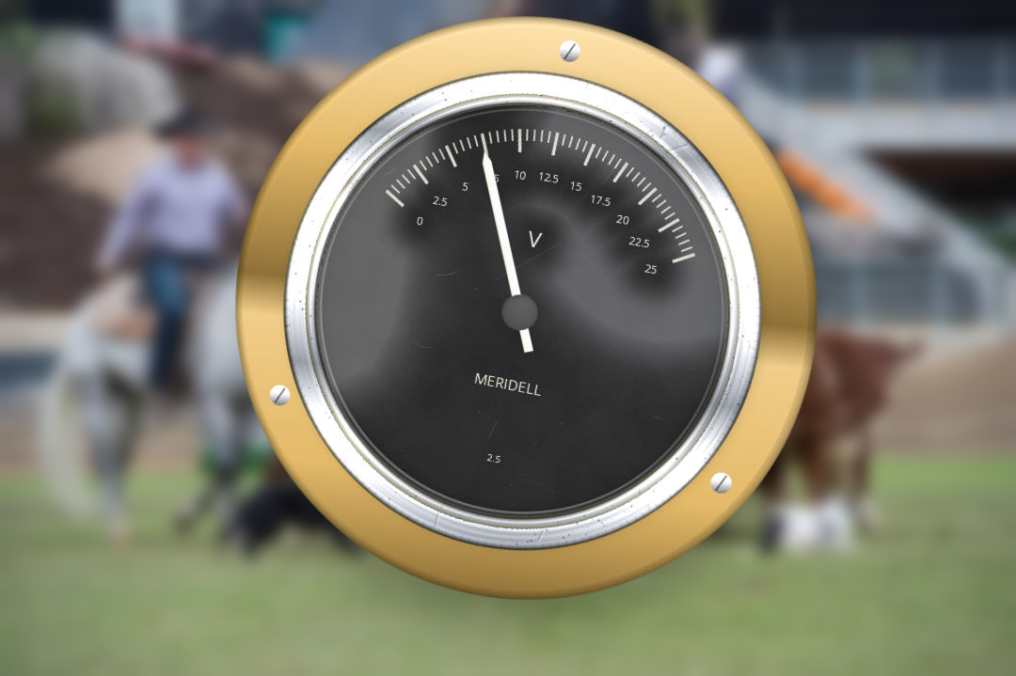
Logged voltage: 7.5 V
